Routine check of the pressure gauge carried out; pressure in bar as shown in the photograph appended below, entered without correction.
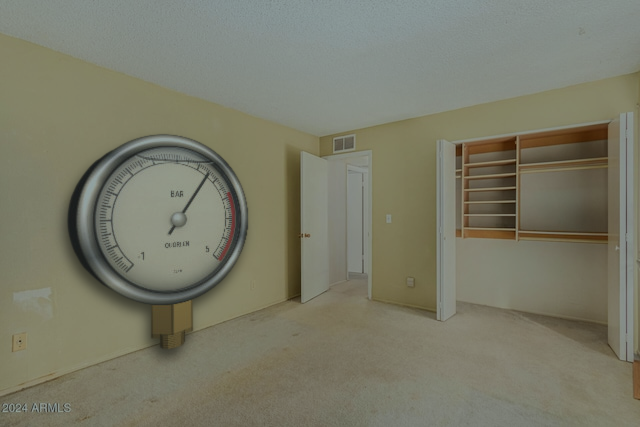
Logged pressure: 2.75 bar
